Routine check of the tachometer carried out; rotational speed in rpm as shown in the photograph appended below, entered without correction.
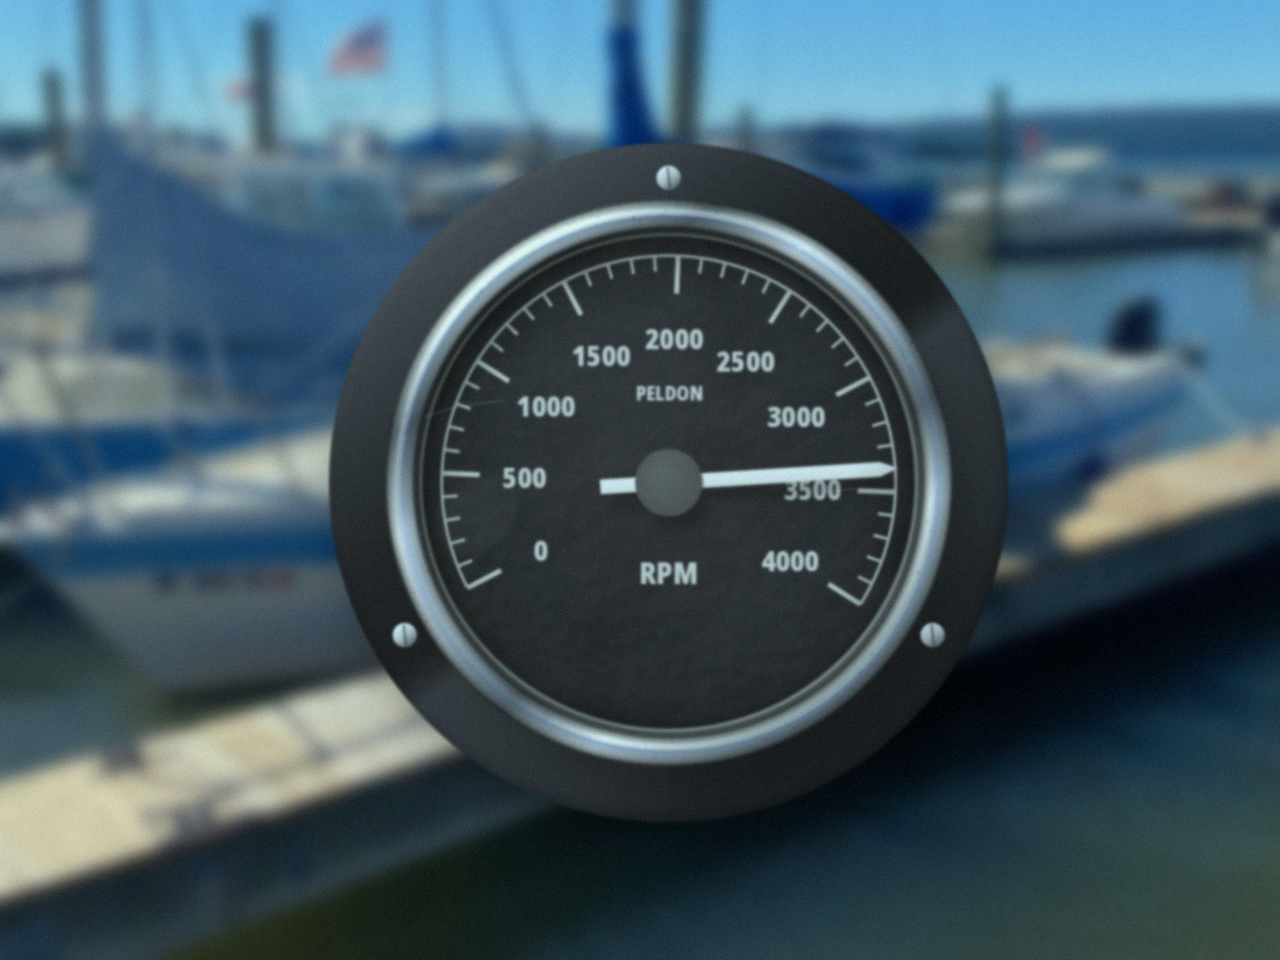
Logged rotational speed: 3400 rpm
